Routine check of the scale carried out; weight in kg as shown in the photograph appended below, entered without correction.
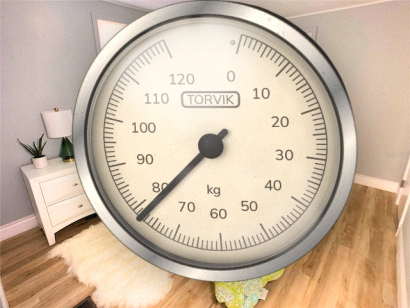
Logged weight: 78 kg
